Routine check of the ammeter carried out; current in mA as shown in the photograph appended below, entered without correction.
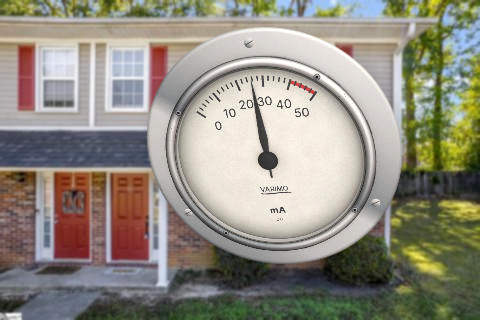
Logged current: 26 mA
